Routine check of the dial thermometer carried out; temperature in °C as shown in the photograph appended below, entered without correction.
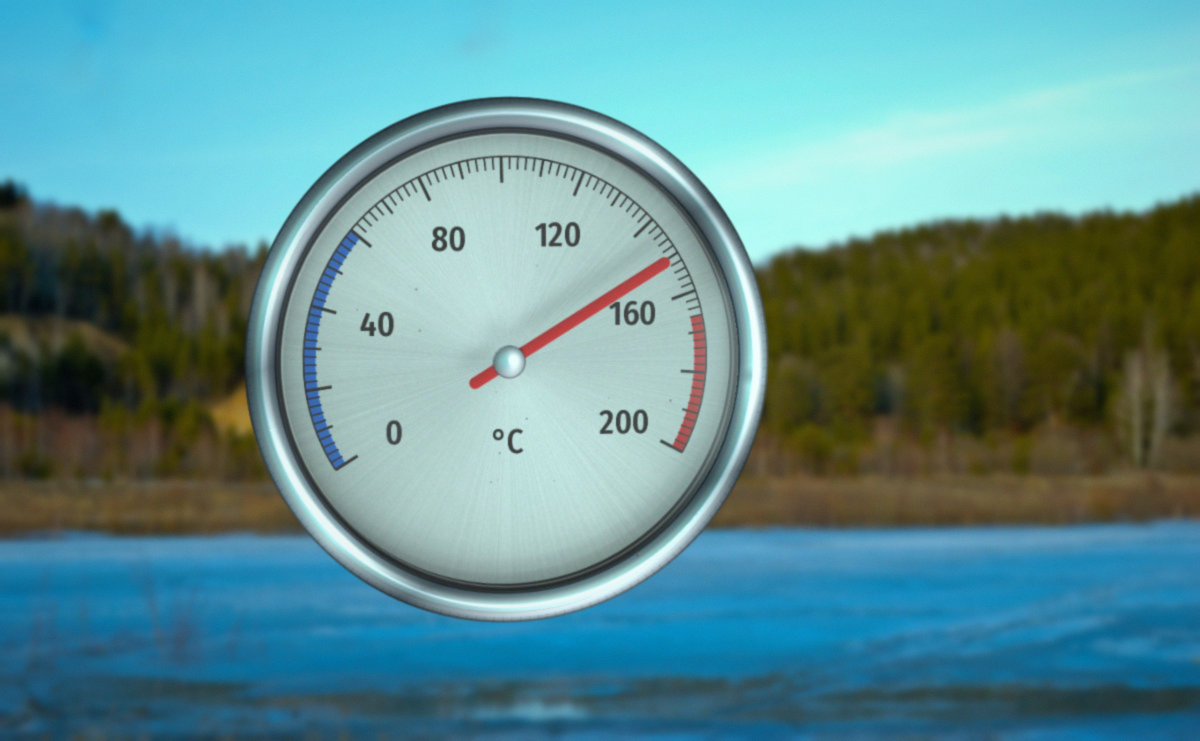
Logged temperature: 150 °C
